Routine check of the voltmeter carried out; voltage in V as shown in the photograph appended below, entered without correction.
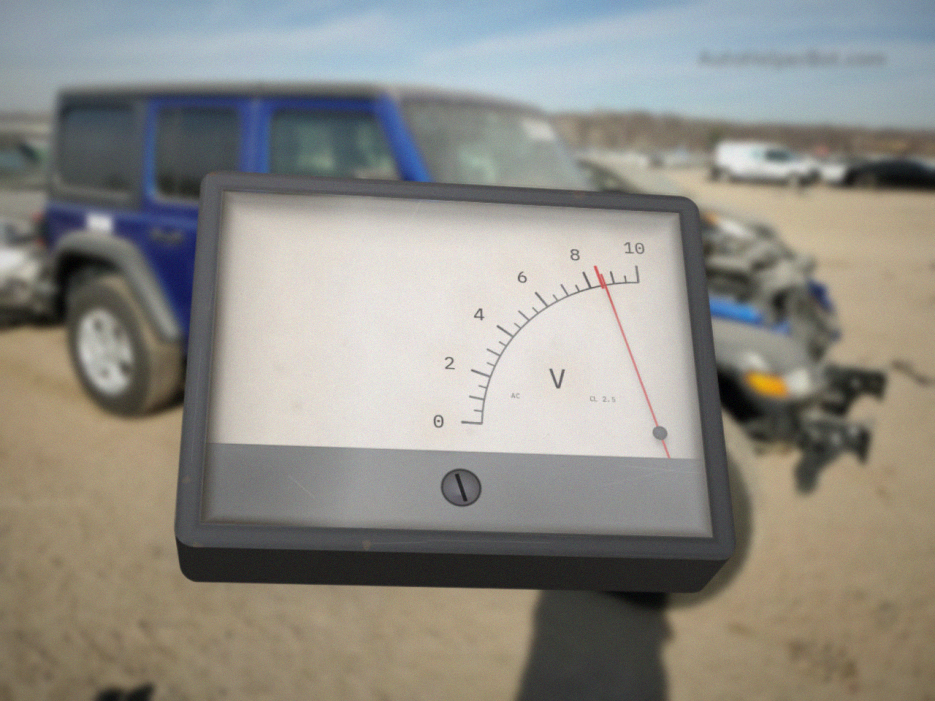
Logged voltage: 8.5 V
